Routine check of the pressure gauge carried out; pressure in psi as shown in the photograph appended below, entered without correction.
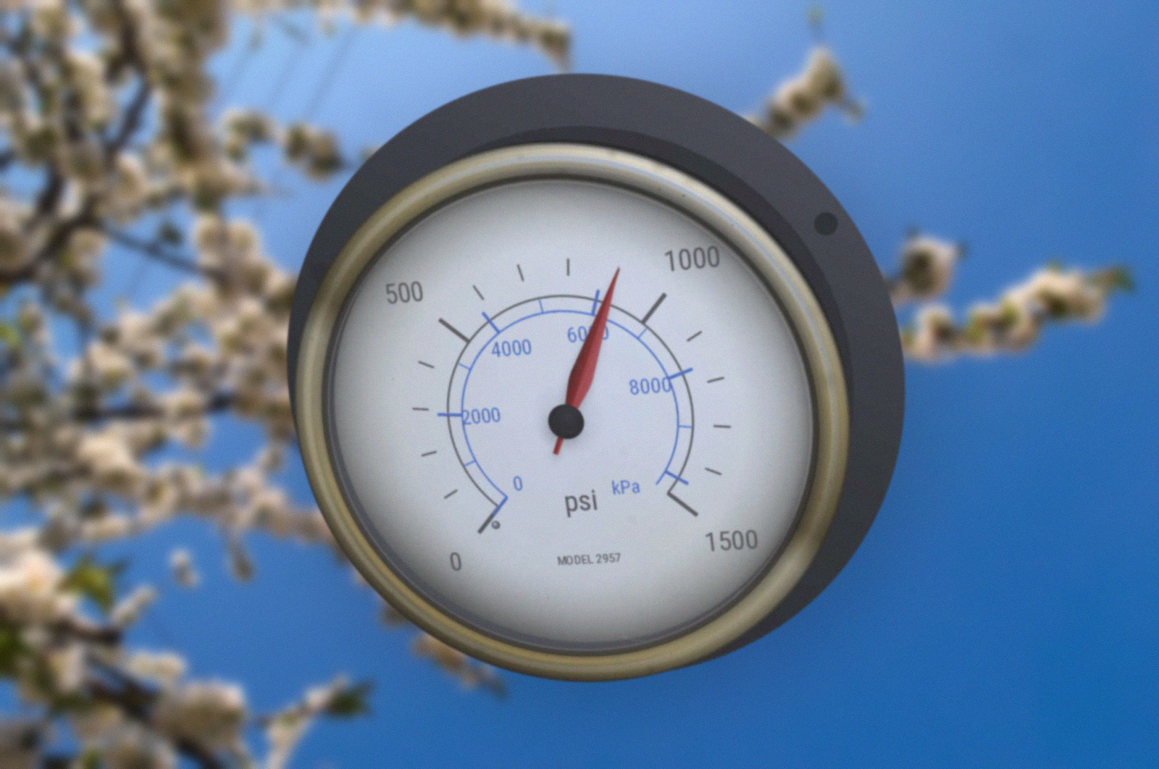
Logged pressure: 900 psi
